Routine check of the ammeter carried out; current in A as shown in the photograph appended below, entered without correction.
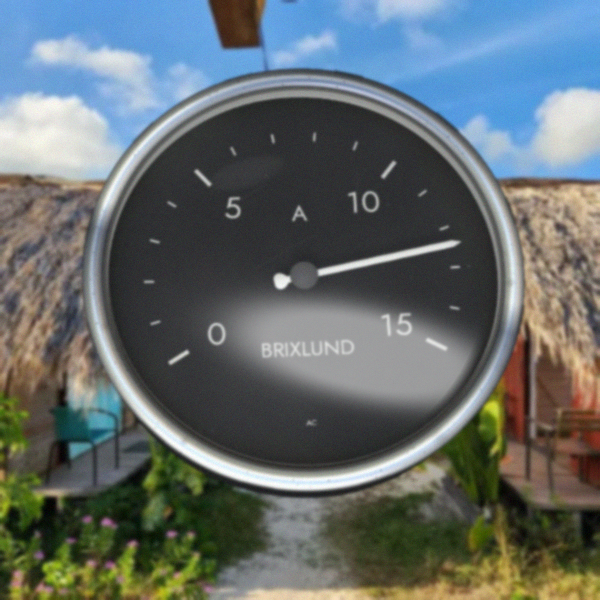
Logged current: 12.5 A
